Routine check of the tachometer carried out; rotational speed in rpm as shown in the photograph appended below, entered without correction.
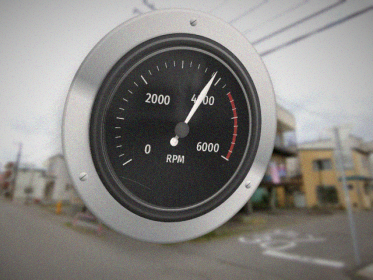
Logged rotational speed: 3800 rpm
